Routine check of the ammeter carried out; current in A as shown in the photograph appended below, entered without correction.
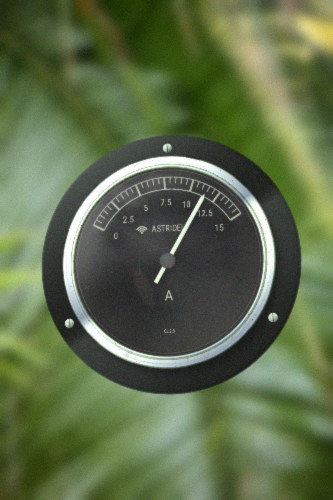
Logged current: 11.5 A
